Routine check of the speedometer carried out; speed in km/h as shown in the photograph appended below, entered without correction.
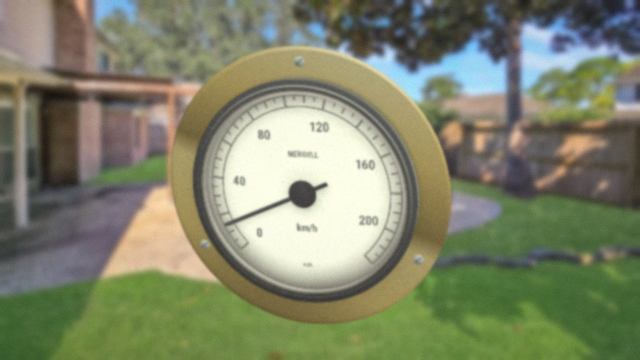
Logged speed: 15 km/h
